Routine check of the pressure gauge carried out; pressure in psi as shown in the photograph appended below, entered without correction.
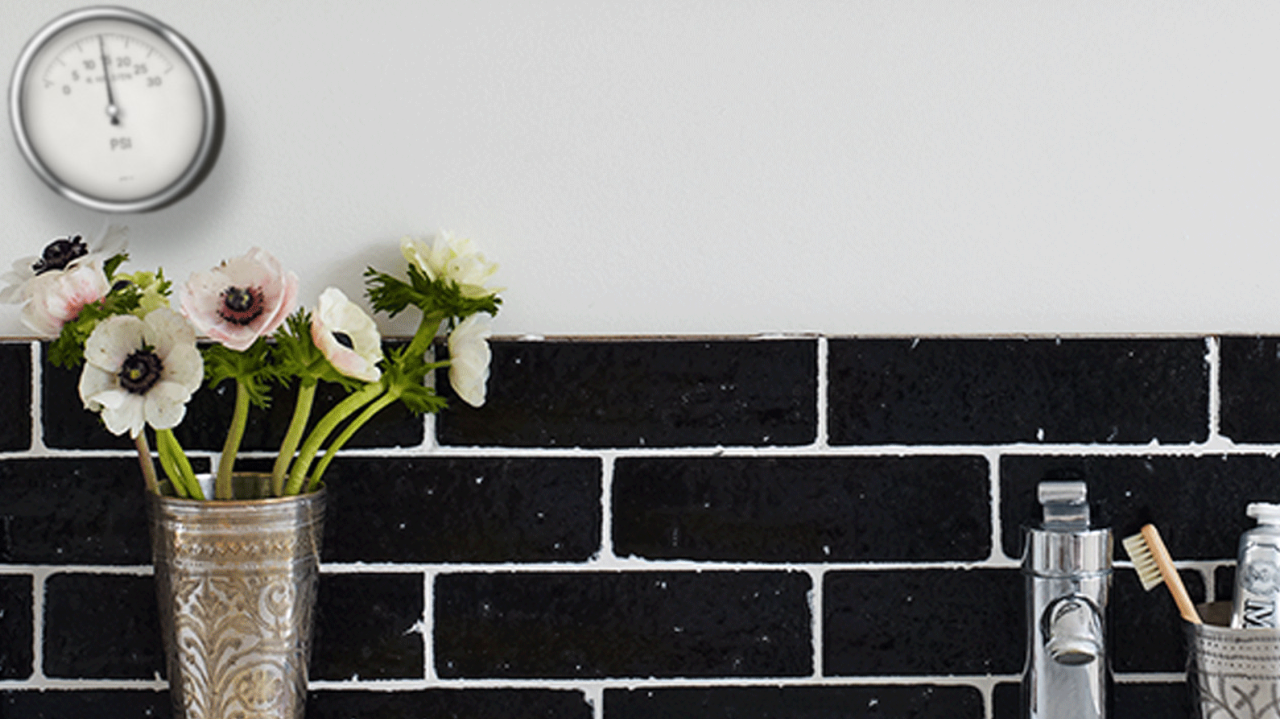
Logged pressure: 15 psi
